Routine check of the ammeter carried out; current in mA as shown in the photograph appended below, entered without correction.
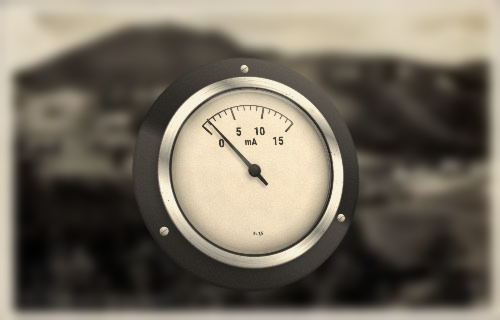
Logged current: 1 mA
